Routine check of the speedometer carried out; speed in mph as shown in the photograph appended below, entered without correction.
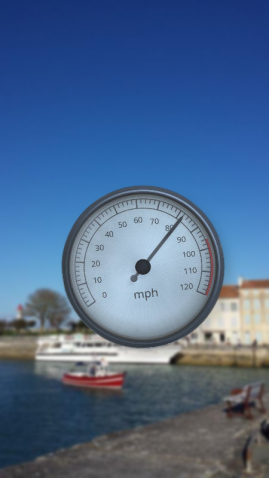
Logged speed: 82 mph
